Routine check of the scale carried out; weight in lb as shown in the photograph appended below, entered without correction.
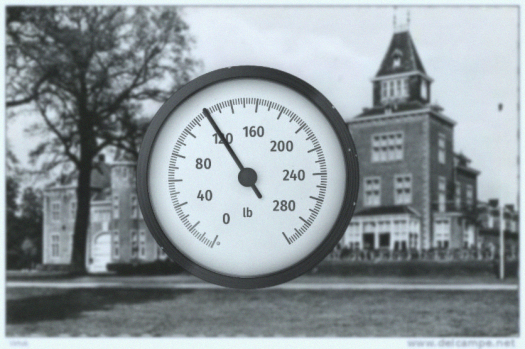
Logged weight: 120 lb
